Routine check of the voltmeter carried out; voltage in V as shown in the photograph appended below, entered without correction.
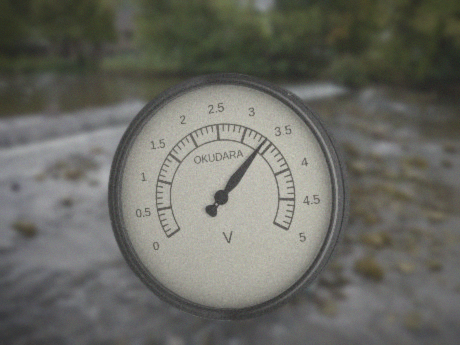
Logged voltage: 3.4 V
